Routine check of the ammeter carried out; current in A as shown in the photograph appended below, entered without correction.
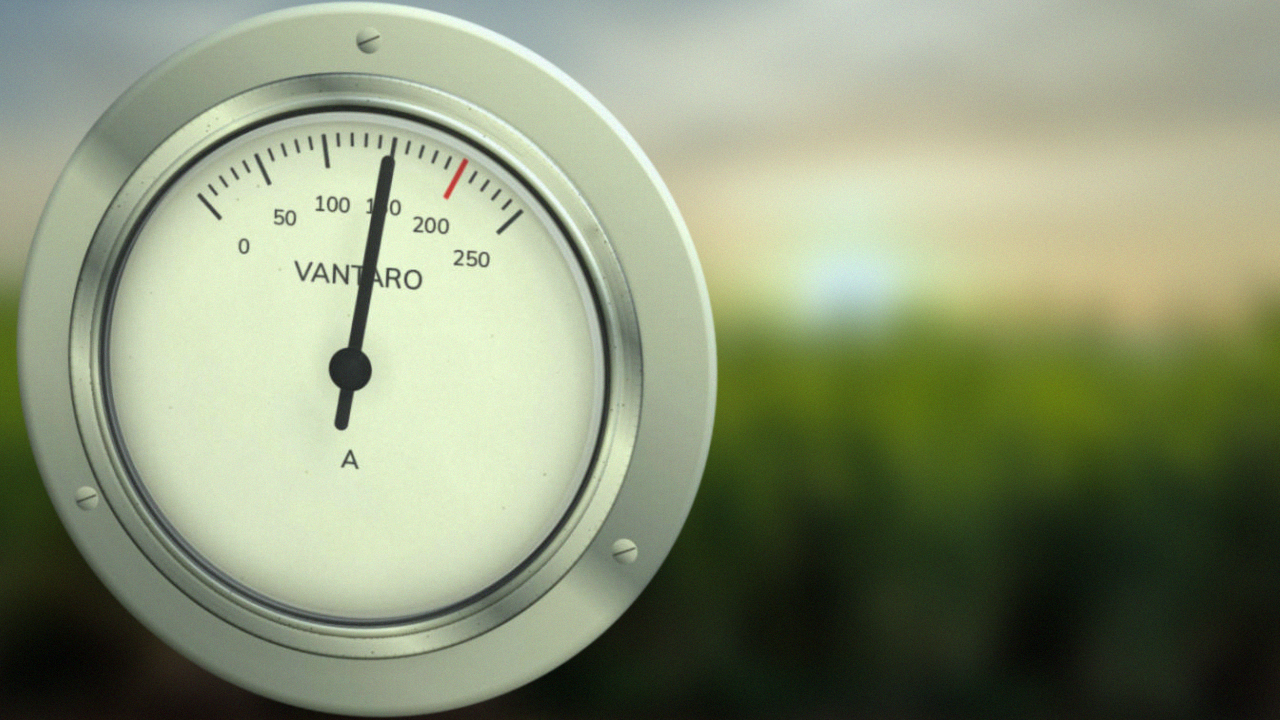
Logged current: 150 A
